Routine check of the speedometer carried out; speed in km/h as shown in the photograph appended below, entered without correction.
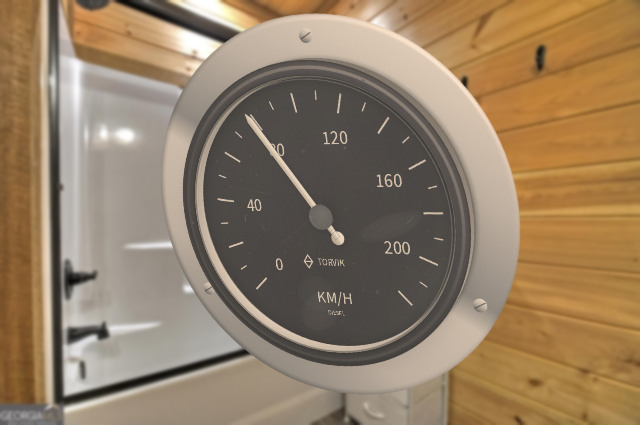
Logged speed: 80 km/h
